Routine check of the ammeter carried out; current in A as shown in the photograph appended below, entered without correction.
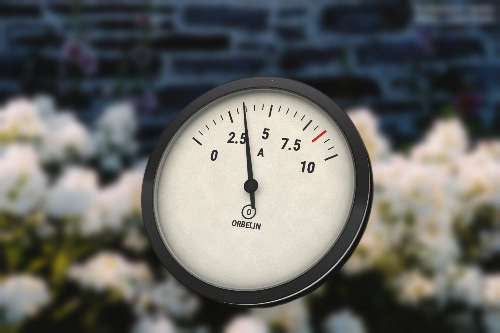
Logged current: 3.5 A
